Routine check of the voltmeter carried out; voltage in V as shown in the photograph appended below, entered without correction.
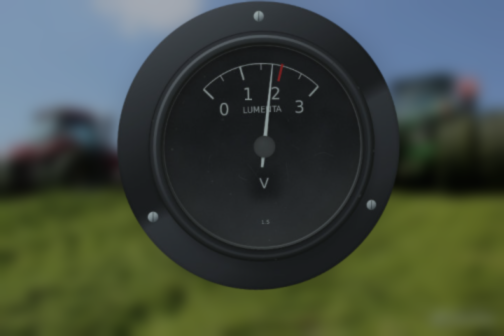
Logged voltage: 1.75 V
